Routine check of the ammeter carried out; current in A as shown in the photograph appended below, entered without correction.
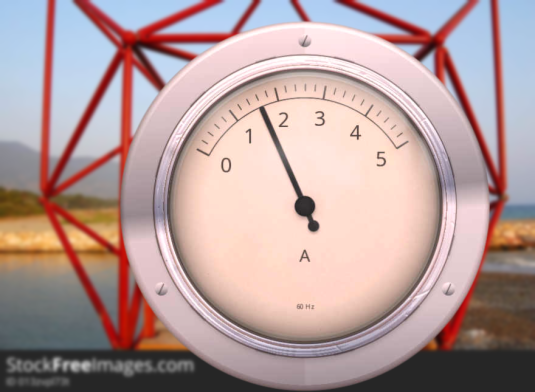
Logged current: 1.6 A
